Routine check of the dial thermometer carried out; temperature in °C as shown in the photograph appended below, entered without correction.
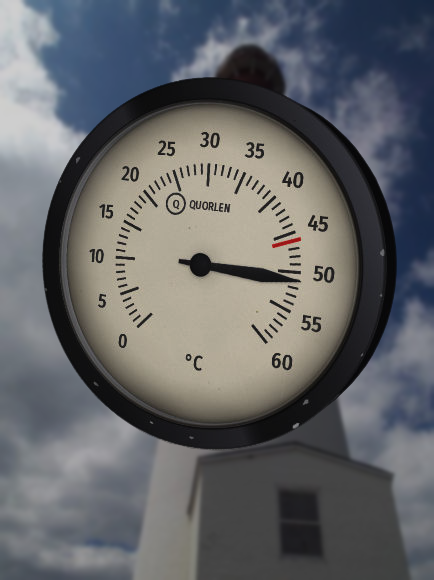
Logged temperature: 51 °C
